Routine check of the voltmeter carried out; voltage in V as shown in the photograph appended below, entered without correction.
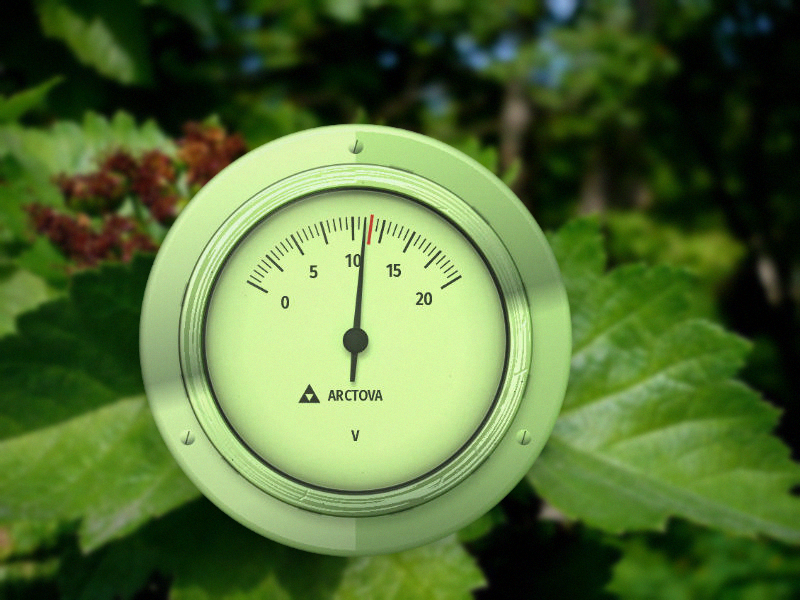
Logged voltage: 11 V
